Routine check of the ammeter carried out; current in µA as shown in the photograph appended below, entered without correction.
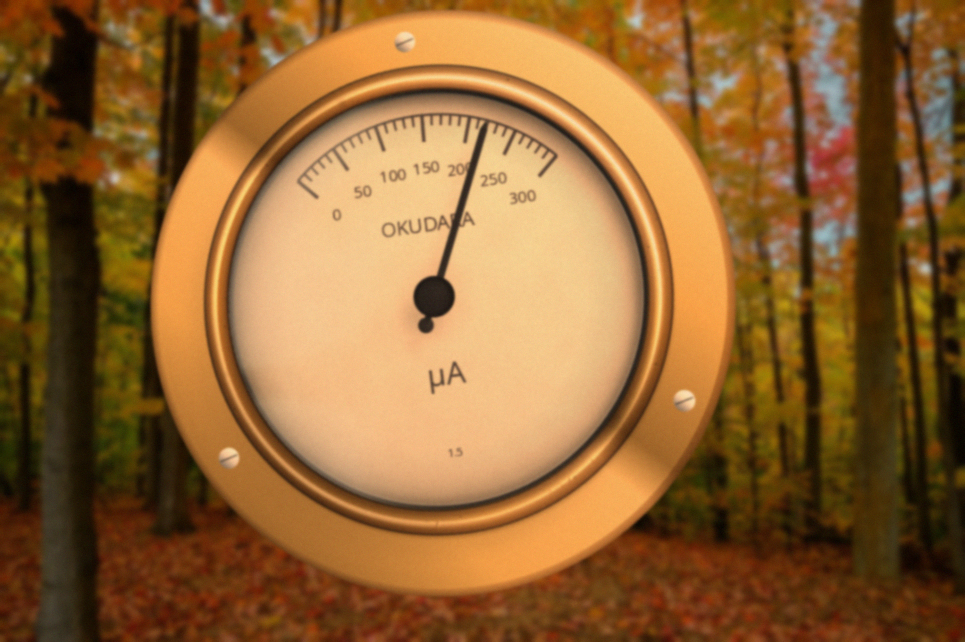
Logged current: 220 µA
